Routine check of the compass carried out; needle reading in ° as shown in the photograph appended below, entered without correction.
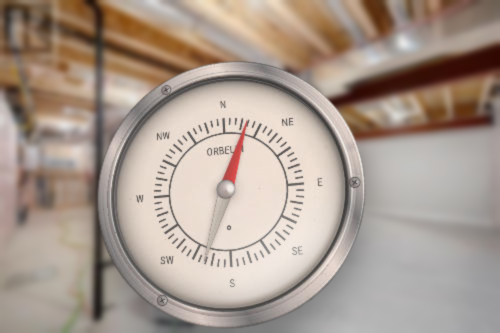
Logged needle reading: 20 °
